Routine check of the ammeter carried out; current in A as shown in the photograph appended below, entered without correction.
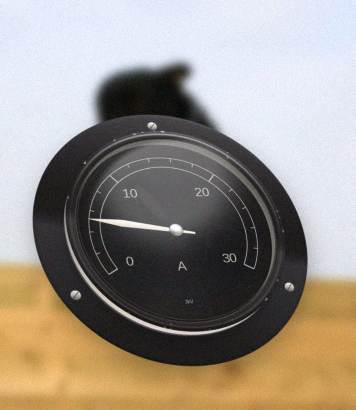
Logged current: 5 A
